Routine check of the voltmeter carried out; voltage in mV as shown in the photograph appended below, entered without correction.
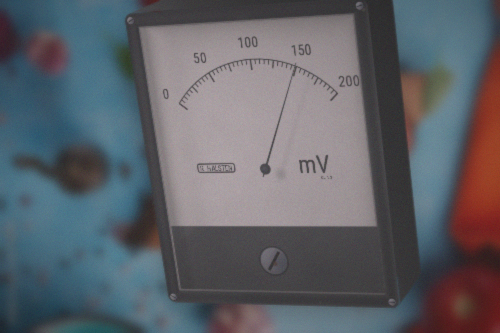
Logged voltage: 150 mV
